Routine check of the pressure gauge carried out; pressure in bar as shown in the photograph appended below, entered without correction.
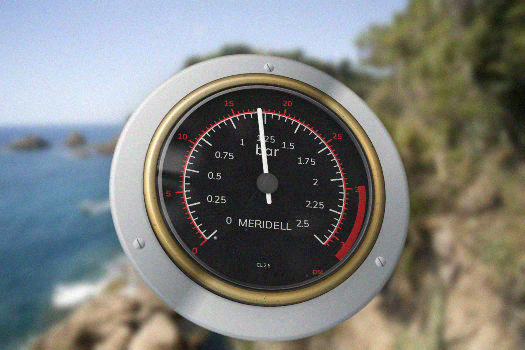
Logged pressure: 1.2 bar
